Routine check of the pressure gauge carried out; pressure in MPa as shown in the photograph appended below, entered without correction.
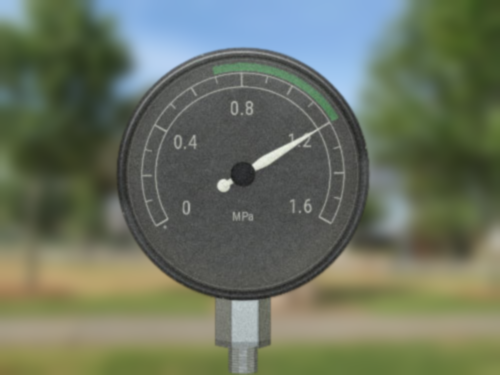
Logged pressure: 1.2 MPa
